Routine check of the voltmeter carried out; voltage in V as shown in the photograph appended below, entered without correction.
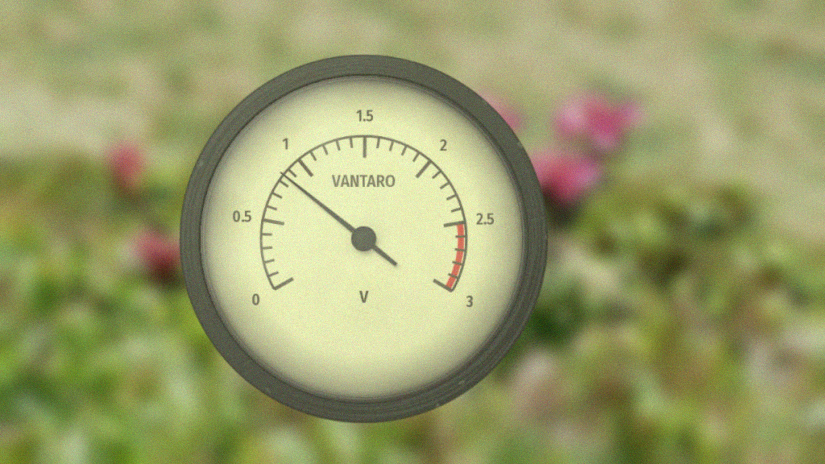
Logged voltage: 0.85 V
